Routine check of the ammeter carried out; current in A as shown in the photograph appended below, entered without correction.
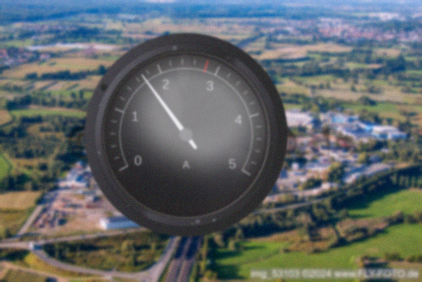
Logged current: 1.7 A
